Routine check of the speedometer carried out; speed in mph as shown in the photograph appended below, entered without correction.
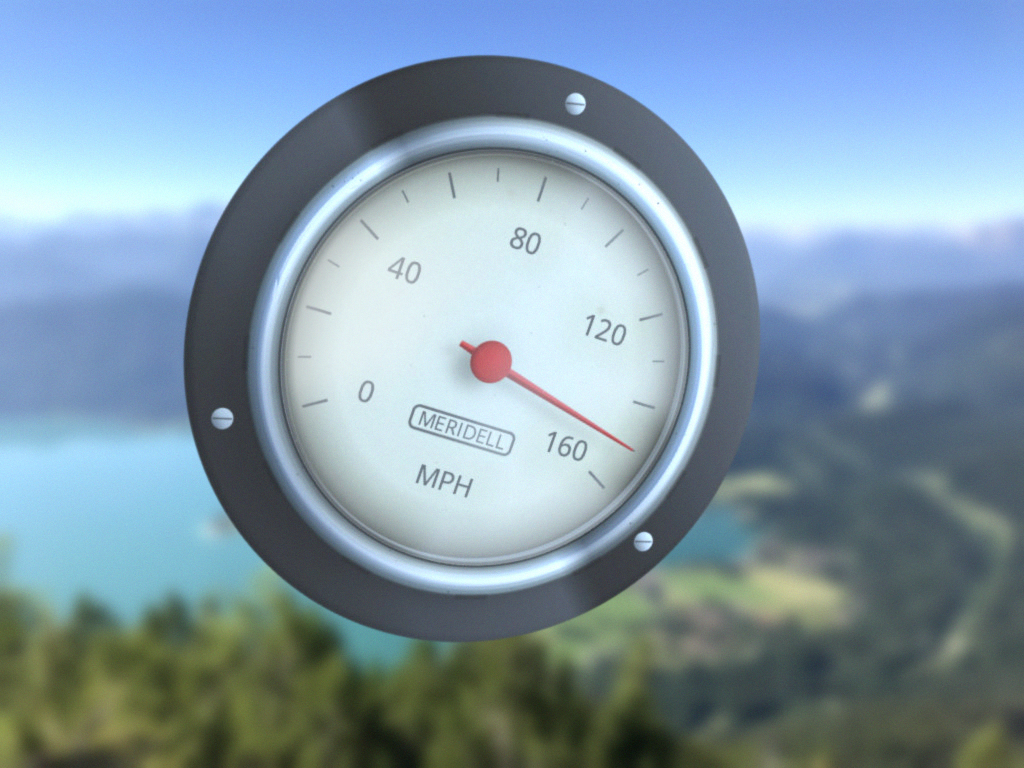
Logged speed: 150 mph
